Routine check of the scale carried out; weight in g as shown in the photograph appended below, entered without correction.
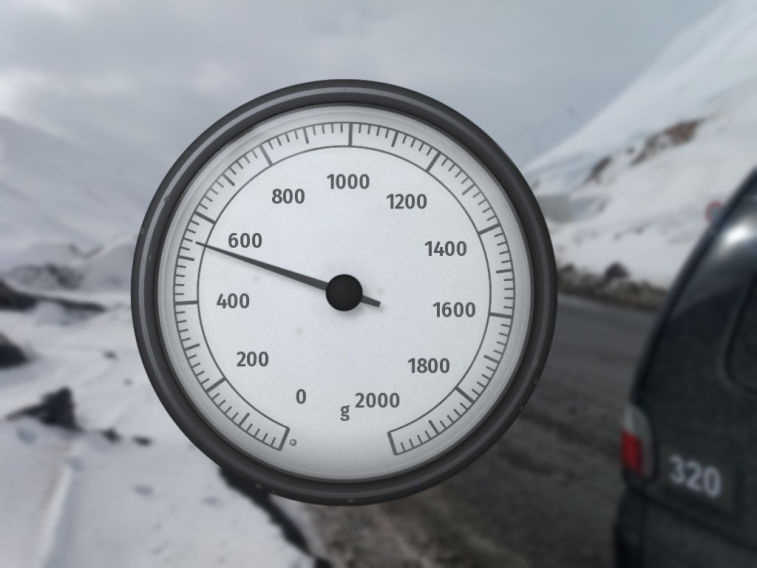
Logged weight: 540 g
